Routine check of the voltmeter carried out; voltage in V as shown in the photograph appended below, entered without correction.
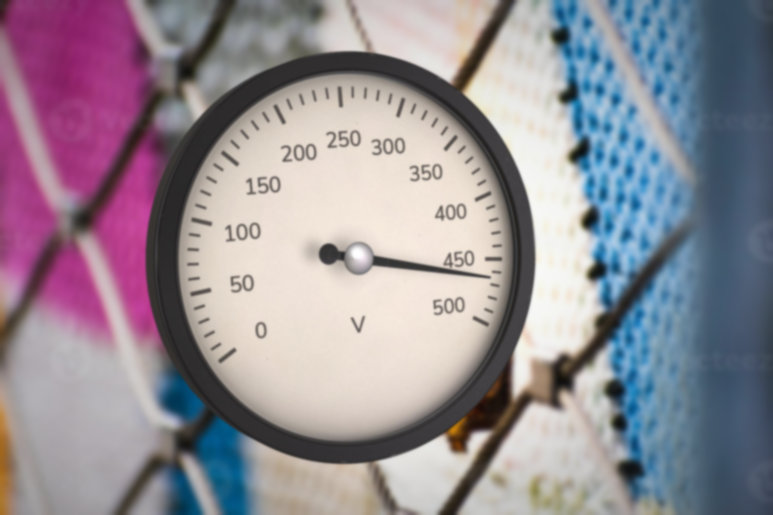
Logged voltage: 465 V
